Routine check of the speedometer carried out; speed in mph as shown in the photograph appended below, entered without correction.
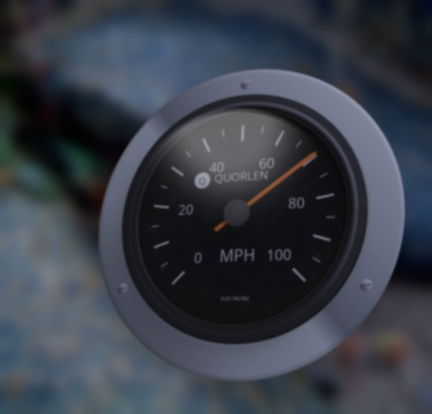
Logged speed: 70 mph
